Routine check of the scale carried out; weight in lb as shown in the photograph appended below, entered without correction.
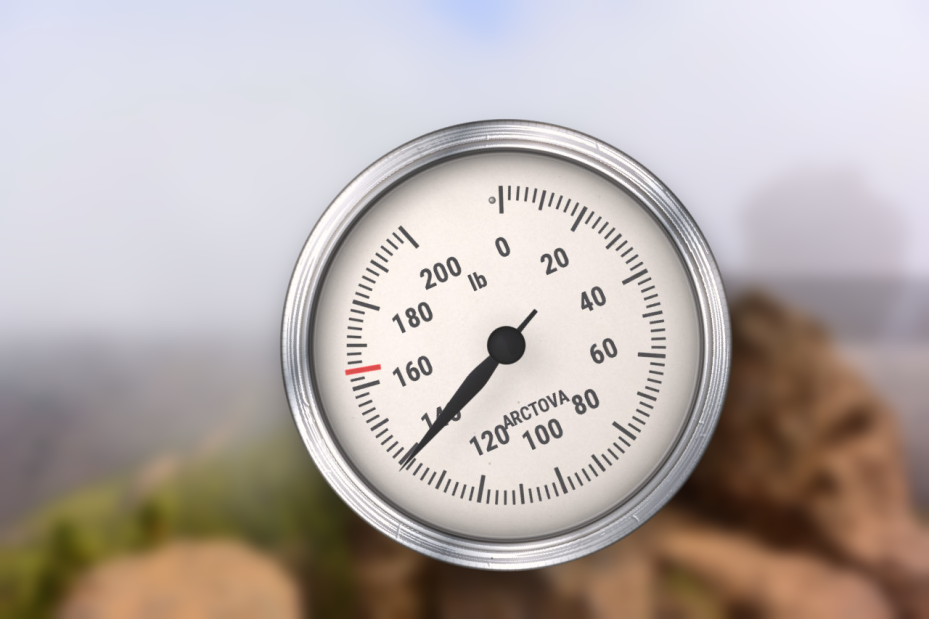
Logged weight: 139 lb
